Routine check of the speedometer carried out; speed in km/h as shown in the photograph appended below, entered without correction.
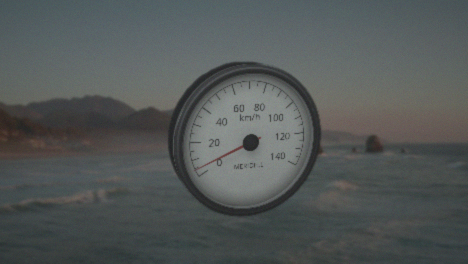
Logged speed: 5 km/h
